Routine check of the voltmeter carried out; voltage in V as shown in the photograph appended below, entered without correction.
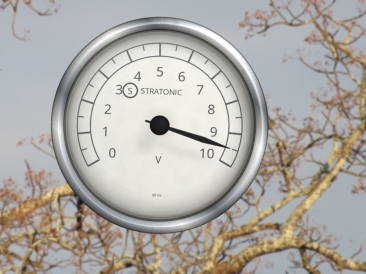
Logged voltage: 9.5 V
